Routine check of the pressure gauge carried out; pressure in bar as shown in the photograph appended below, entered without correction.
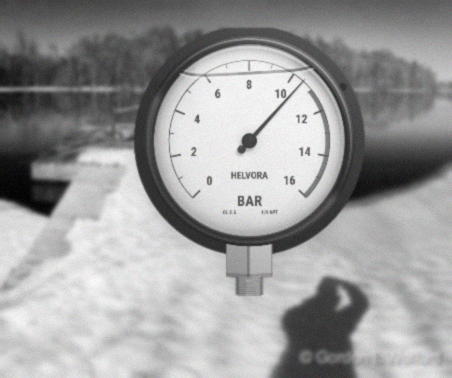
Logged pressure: 10.5 bar
